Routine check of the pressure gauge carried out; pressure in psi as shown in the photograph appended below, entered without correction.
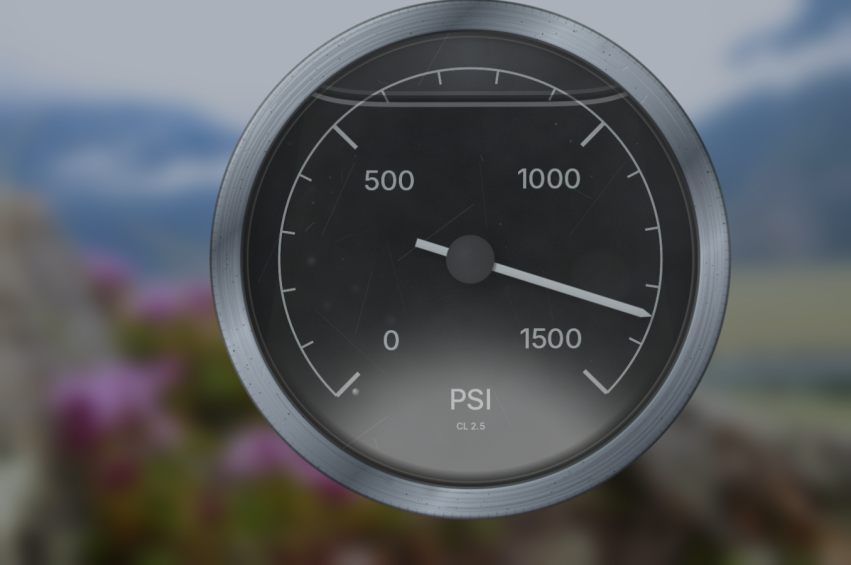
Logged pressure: 1350 psi
